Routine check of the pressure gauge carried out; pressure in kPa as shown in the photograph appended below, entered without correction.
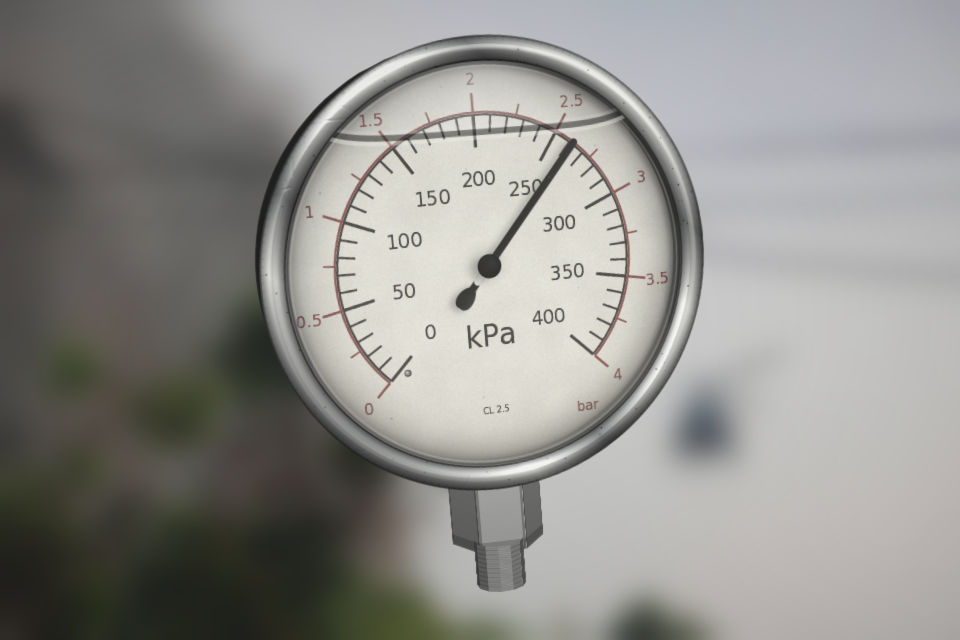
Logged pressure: 260 kPa
